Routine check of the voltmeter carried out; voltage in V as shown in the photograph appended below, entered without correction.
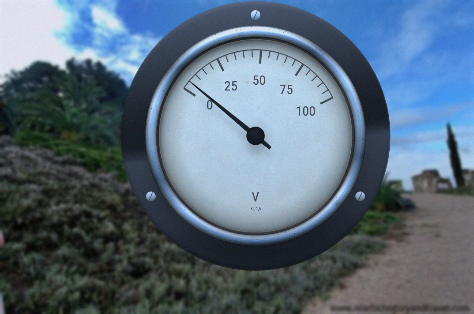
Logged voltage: 5 V
